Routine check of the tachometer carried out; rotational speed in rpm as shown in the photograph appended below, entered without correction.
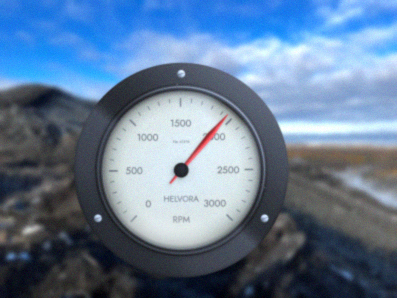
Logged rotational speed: 1950 rpm
